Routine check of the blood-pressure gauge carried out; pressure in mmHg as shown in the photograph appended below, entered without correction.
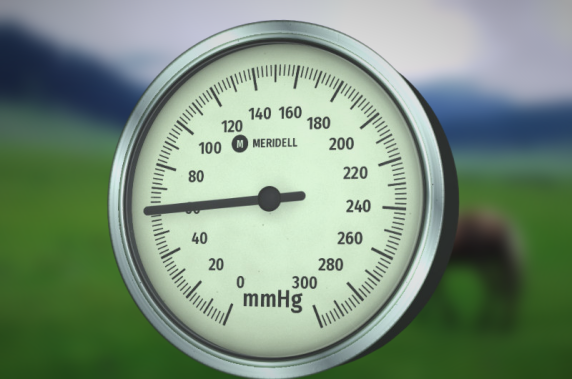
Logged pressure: 60 mmHg
